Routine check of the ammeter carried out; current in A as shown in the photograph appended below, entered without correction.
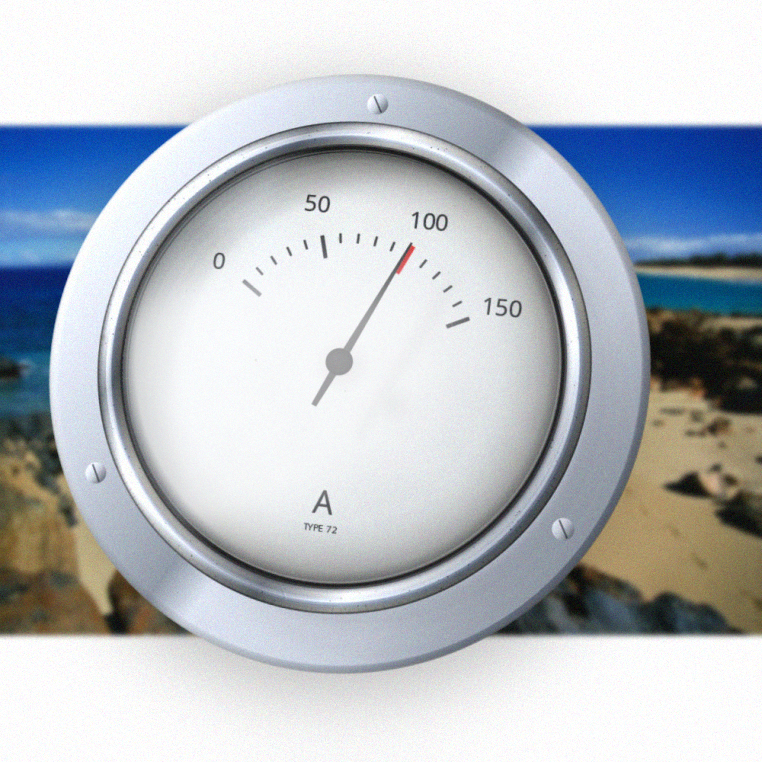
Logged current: 100 A
